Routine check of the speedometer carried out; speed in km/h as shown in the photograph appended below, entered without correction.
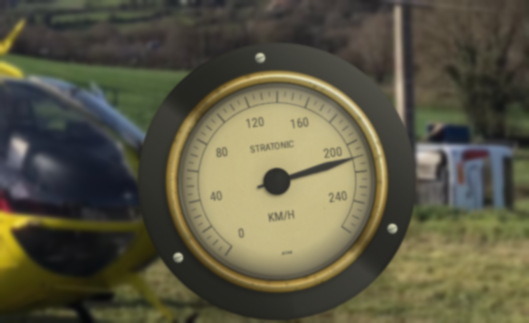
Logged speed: 210 km/h
